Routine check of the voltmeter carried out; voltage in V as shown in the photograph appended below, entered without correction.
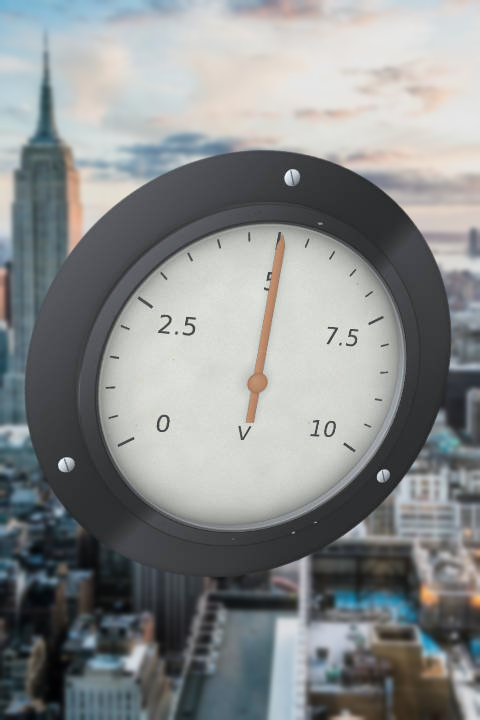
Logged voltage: 5 V
